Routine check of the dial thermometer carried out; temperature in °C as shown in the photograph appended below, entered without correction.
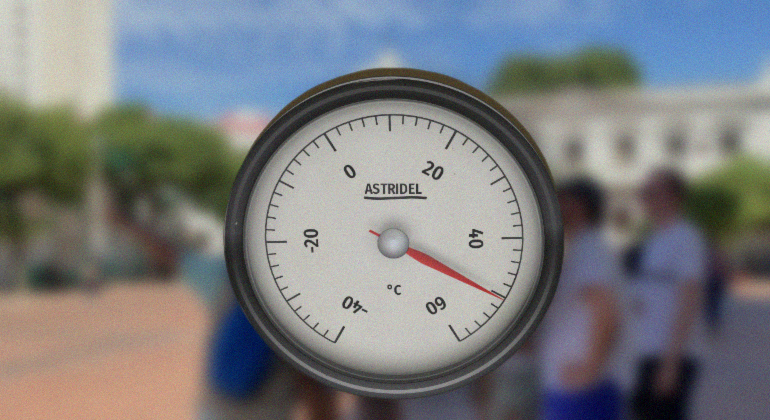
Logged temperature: 50 °C
